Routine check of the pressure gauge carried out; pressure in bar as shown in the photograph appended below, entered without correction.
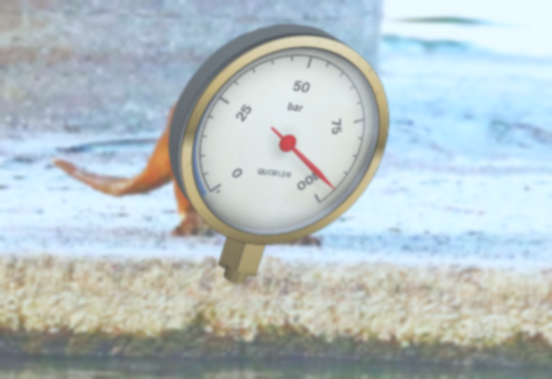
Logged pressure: 95 bar
